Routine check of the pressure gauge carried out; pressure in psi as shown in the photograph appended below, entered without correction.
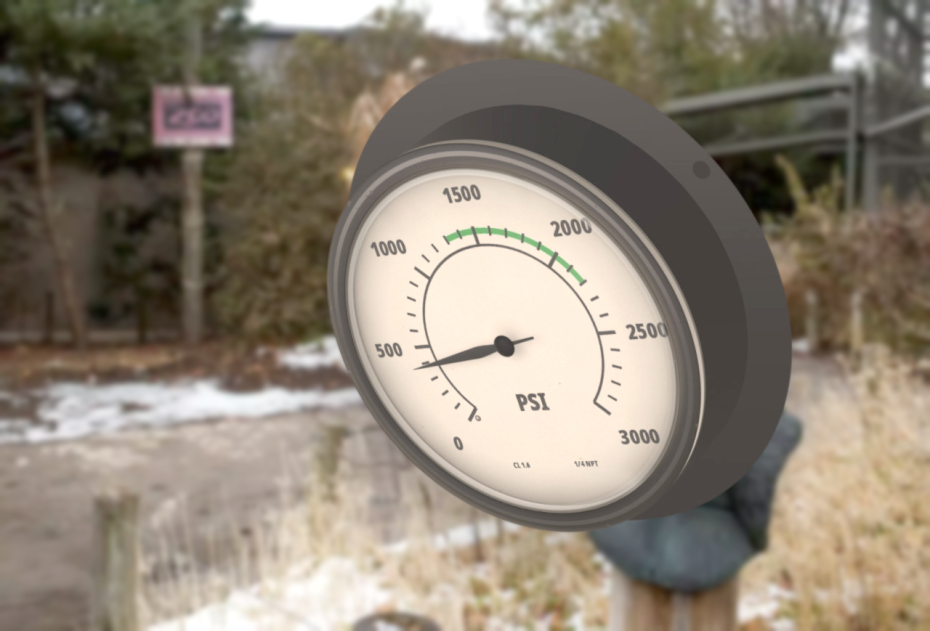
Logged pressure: 400 psi
